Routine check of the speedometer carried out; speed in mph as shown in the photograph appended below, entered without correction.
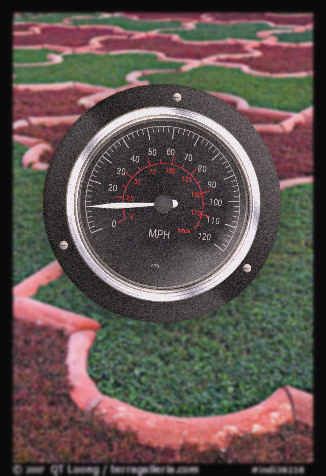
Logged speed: 10 mph
